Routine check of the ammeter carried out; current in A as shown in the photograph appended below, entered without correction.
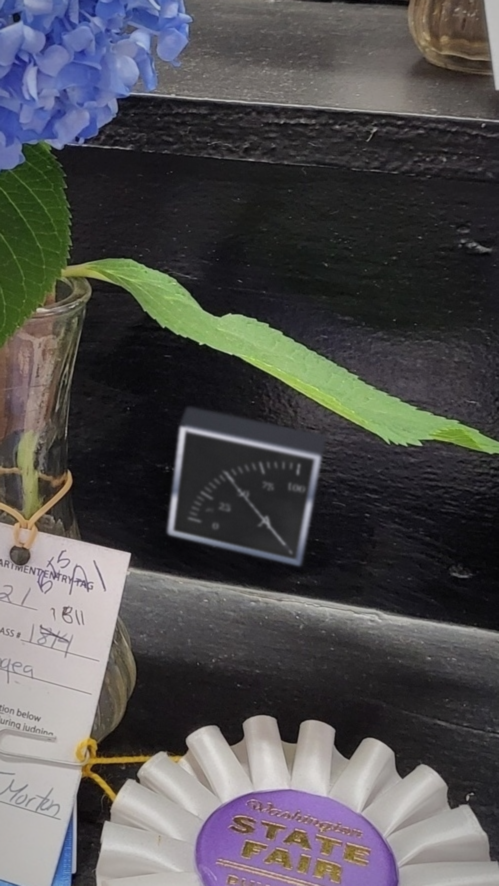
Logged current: 50 A
